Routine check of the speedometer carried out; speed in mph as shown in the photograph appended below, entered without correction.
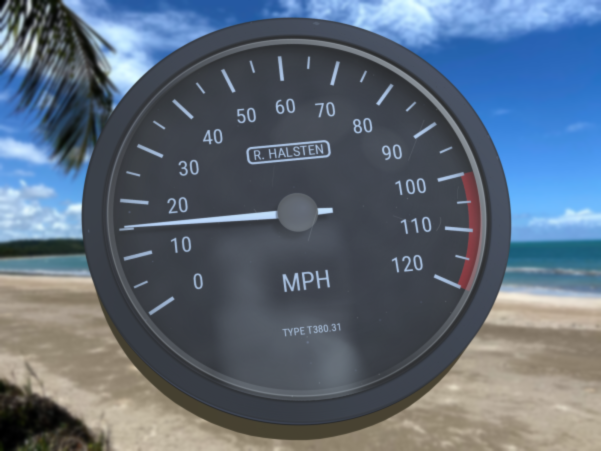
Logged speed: 15 mph
